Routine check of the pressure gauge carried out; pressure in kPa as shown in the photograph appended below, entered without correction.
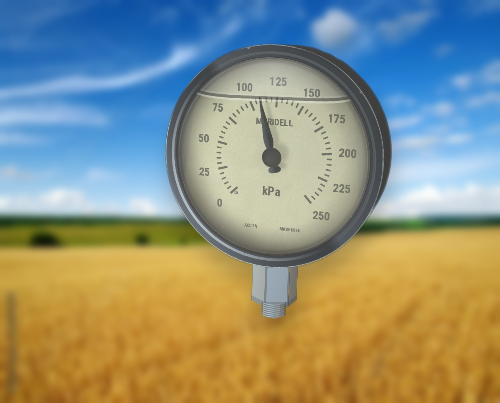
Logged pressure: 110 kPa
